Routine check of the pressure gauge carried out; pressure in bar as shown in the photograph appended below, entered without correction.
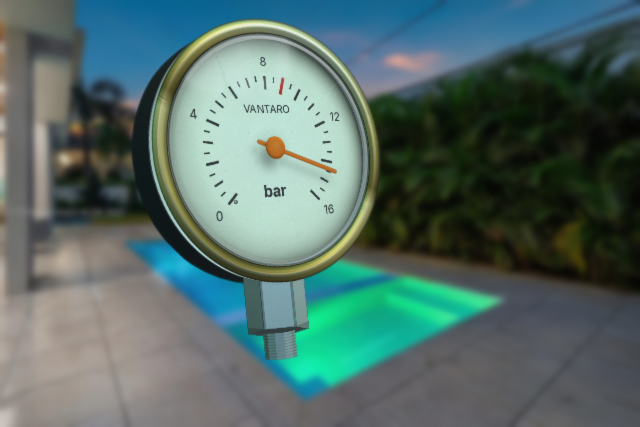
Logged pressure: 14.5 bar
